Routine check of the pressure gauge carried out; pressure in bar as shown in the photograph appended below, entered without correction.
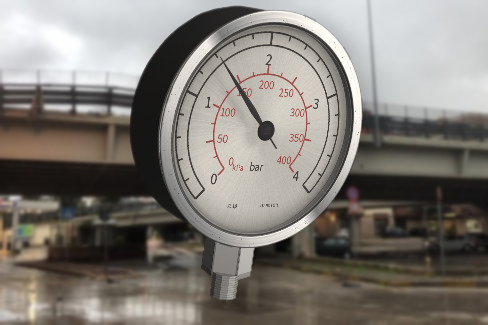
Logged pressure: 1.4 bar
